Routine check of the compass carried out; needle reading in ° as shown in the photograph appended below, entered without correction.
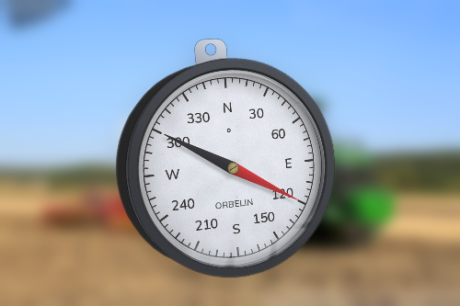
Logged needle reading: 120 °
